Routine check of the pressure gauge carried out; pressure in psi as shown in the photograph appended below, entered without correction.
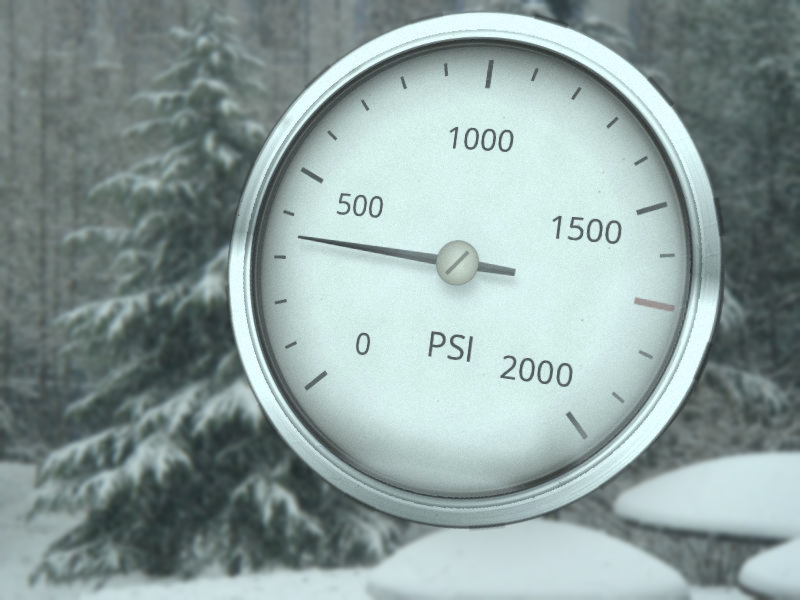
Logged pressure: 350 psi
